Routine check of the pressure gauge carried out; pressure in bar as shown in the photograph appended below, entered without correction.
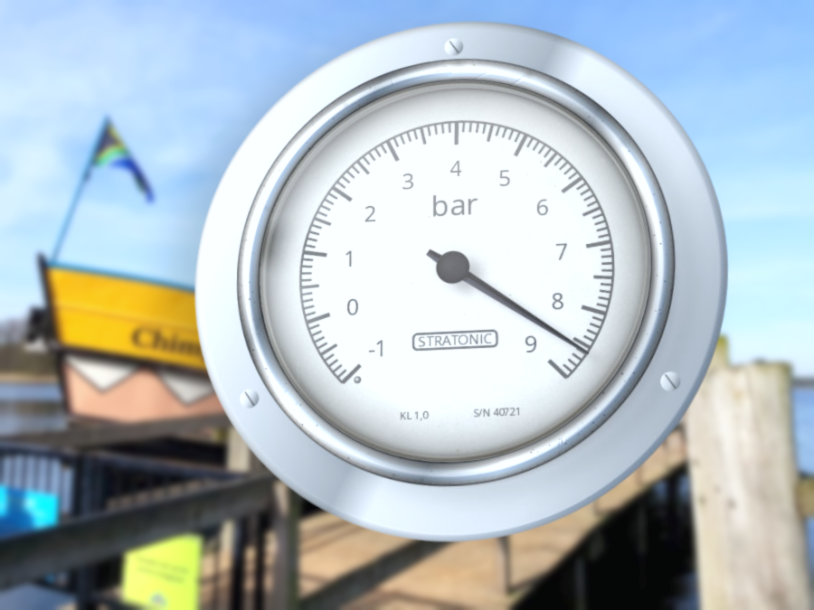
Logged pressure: 8.6 bar
